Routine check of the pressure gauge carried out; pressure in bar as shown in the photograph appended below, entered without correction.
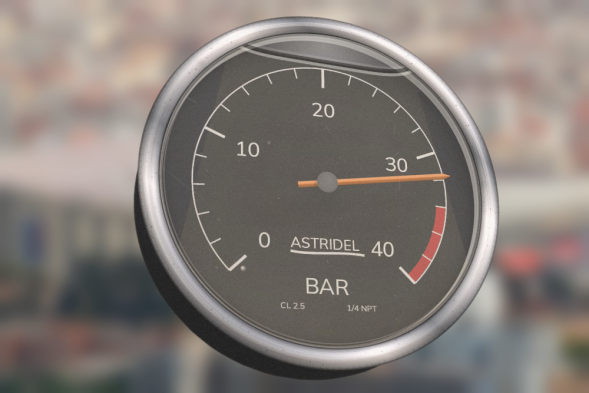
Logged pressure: 32 bar
